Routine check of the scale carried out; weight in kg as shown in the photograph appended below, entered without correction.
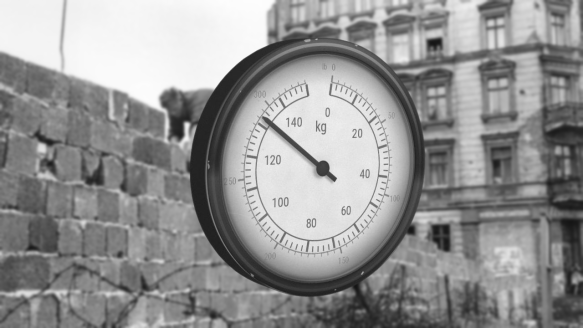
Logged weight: 132 kg
